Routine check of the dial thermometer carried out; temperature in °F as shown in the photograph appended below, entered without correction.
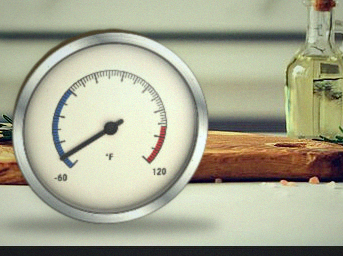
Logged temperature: -50 °F
